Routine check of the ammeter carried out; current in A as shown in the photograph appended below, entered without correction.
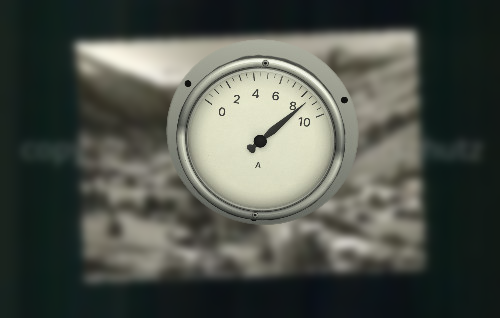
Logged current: 8.5 A
